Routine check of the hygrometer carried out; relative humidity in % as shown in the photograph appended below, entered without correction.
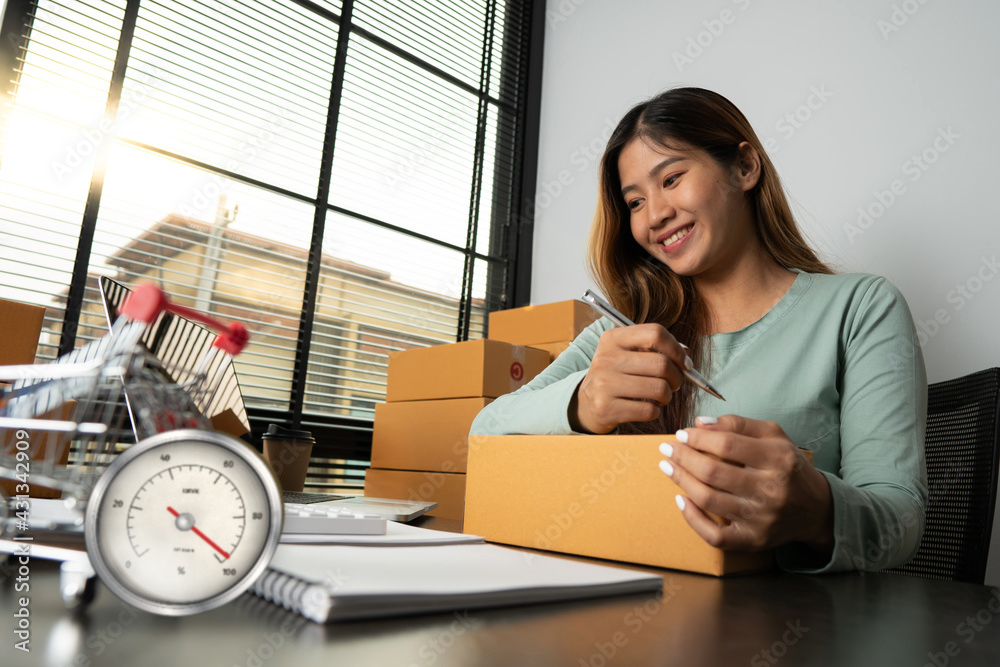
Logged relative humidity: 96 %
